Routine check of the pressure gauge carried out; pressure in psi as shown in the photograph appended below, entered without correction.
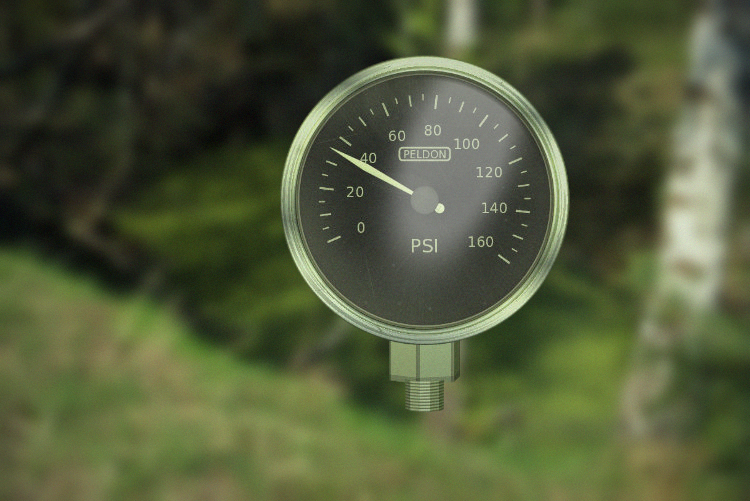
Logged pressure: 35 psi
